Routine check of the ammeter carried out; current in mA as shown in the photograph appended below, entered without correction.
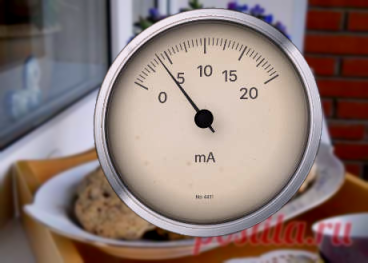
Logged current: 4 mA
